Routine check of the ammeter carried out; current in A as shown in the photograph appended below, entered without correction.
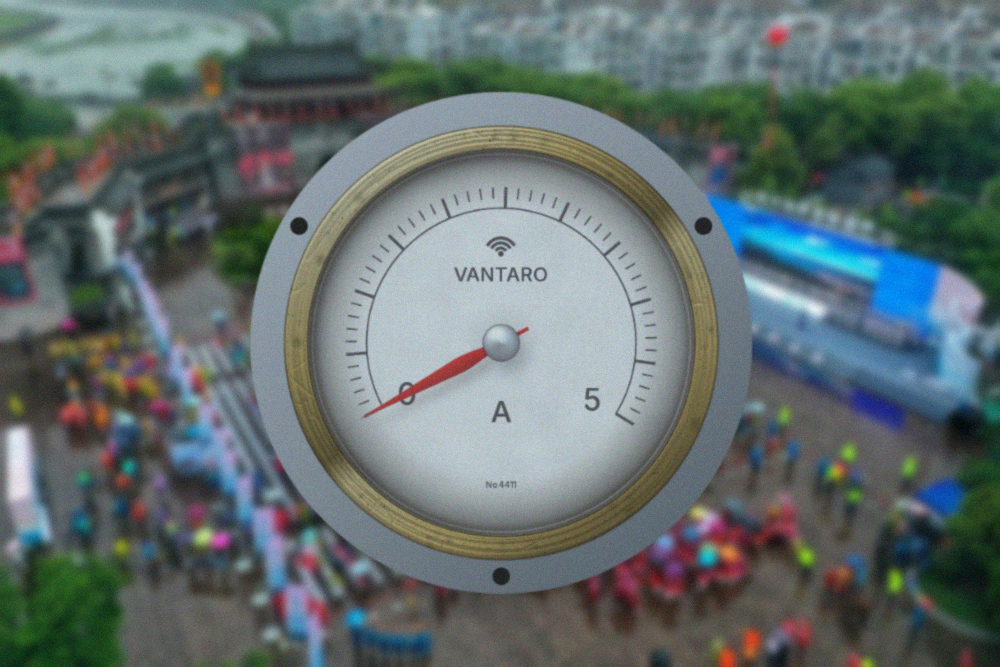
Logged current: 0 A
